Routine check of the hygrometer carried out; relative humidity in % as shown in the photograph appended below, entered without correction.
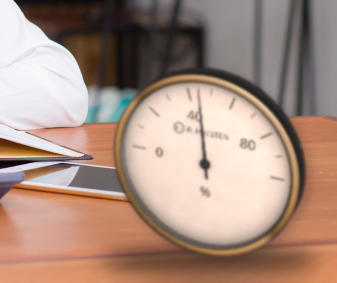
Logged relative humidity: 45 %
